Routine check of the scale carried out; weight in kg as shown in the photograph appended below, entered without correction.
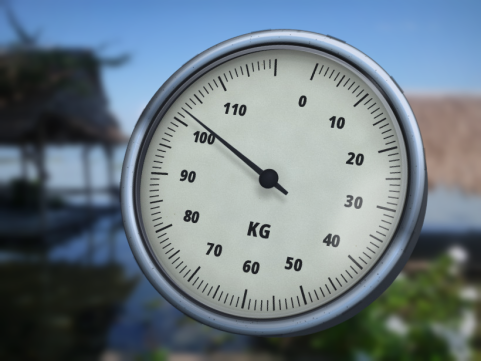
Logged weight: 102 kg
